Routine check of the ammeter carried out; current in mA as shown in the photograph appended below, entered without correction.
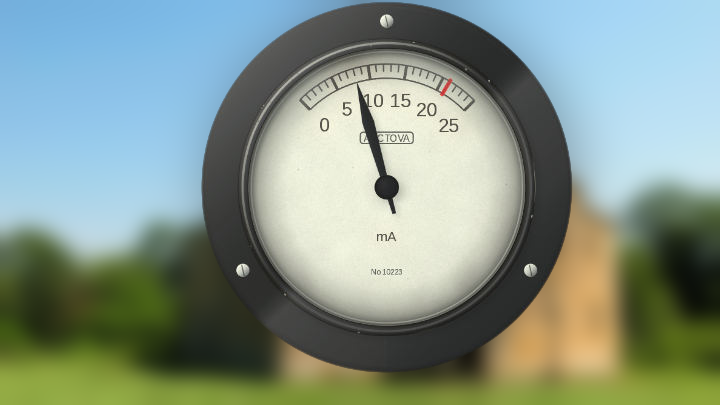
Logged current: 8 mA
